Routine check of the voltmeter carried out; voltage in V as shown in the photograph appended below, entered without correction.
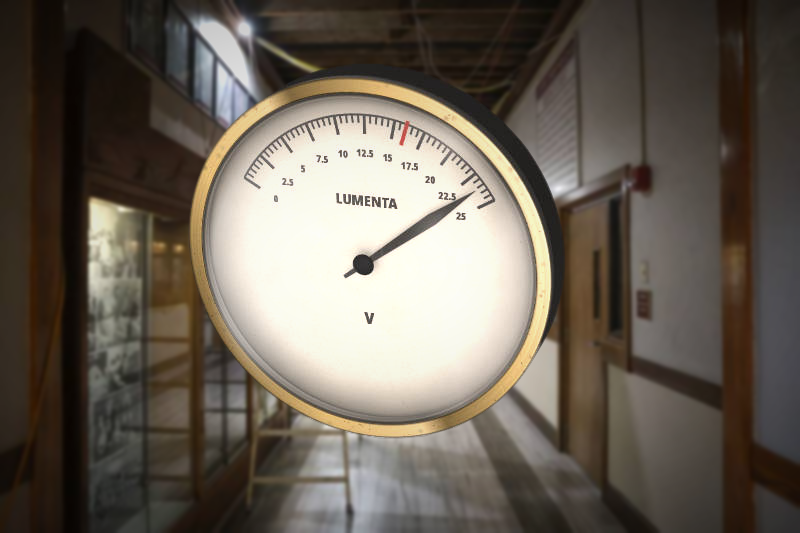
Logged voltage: 23.5 V
